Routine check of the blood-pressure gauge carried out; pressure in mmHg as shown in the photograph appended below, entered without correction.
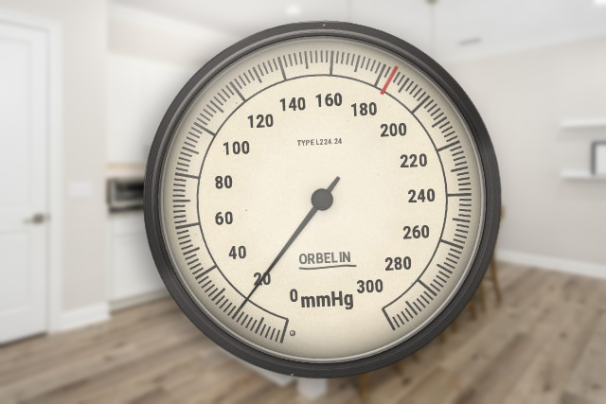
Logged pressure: 20 mmHg
